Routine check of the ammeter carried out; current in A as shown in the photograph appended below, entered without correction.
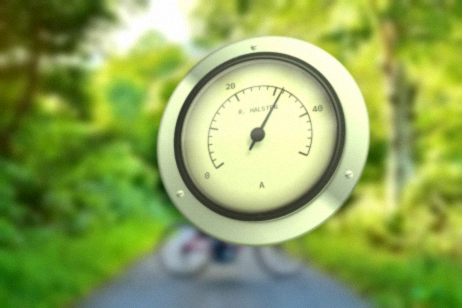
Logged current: 32 A
